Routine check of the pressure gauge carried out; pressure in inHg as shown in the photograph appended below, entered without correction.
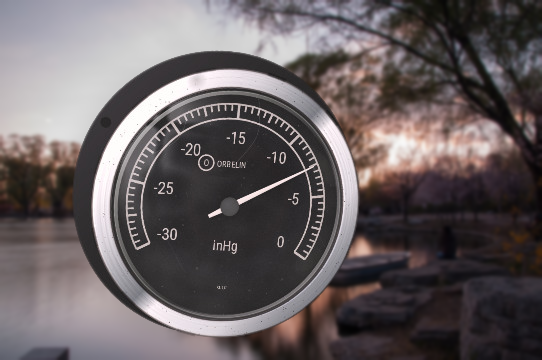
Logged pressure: -7.5 inHg
